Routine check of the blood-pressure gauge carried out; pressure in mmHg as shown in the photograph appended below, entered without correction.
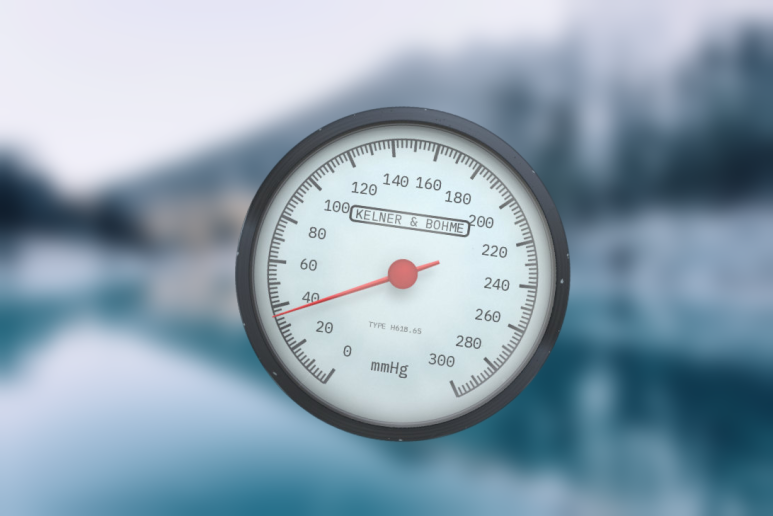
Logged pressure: 36 mmHg
